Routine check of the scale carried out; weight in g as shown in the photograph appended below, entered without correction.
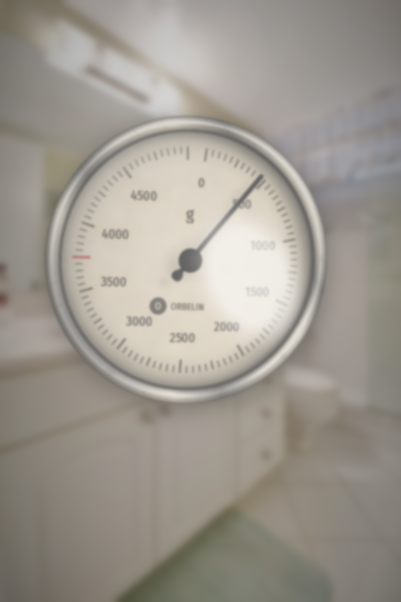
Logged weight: 450 g
